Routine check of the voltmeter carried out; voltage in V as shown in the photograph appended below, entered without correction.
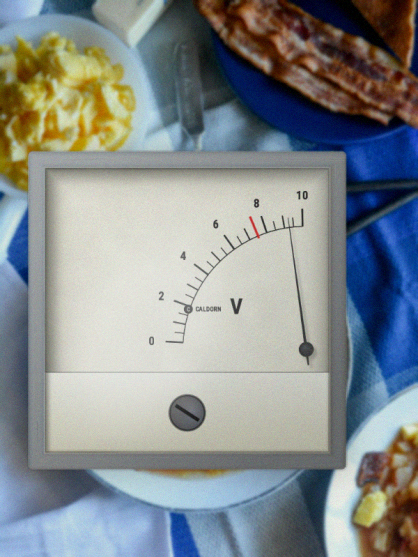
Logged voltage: 9.25 V
